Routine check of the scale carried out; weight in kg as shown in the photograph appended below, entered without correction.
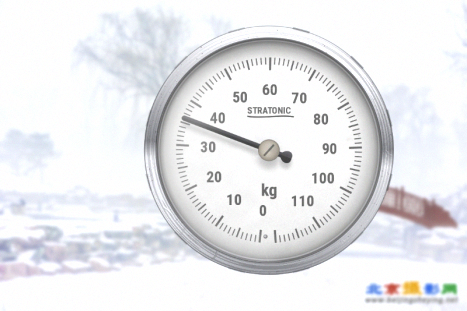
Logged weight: 36 kg
